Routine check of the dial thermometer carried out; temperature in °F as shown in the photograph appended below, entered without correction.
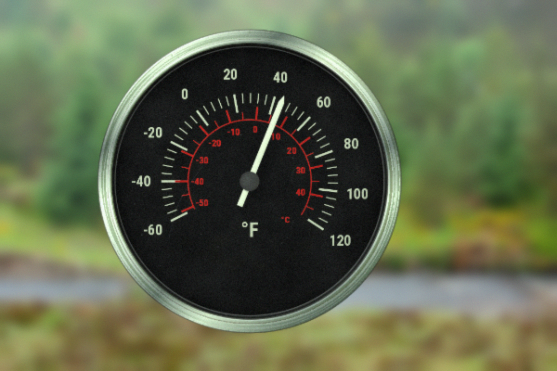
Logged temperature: 44 °F
